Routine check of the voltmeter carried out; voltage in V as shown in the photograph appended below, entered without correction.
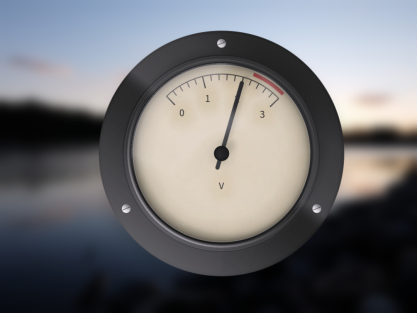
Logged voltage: 2 V
